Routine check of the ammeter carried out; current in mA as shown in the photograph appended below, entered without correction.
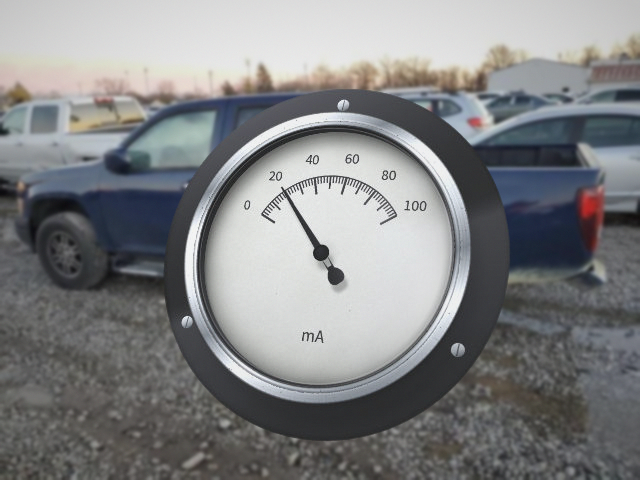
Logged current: 20 mA
